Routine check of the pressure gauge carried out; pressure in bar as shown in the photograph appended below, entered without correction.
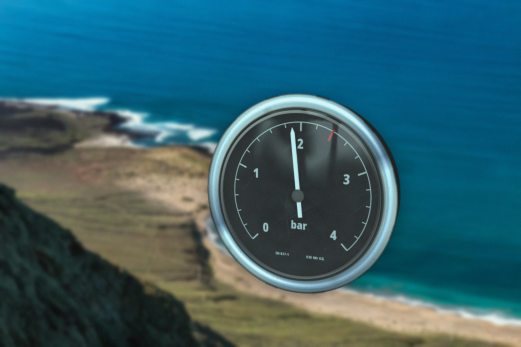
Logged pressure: 1.9 bar
